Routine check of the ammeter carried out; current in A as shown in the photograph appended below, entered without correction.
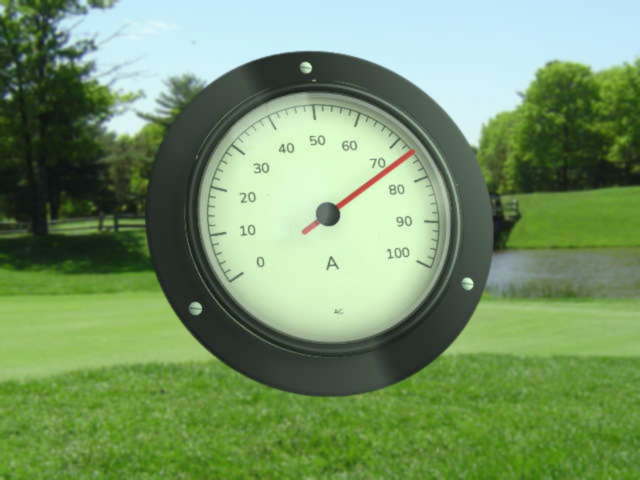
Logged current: 74 A
